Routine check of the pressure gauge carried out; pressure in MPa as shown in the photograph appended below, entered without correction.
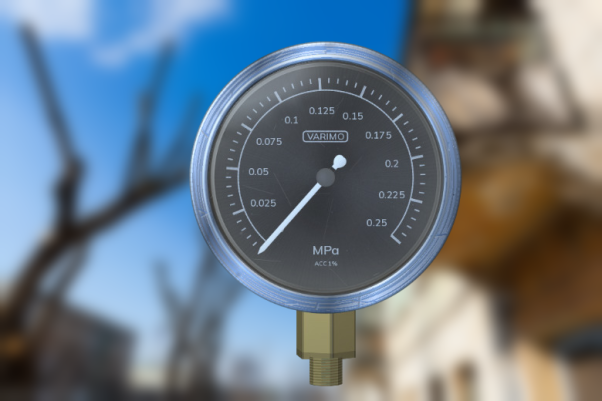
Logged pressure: 0 MPa
